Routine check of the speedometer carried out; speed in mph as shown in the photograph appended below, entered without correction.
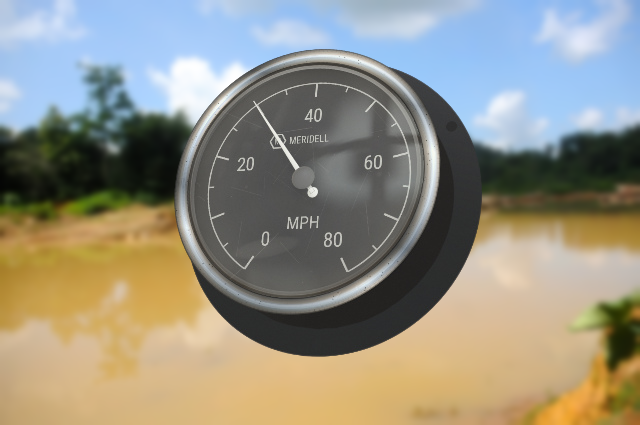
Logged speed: 30 mph
